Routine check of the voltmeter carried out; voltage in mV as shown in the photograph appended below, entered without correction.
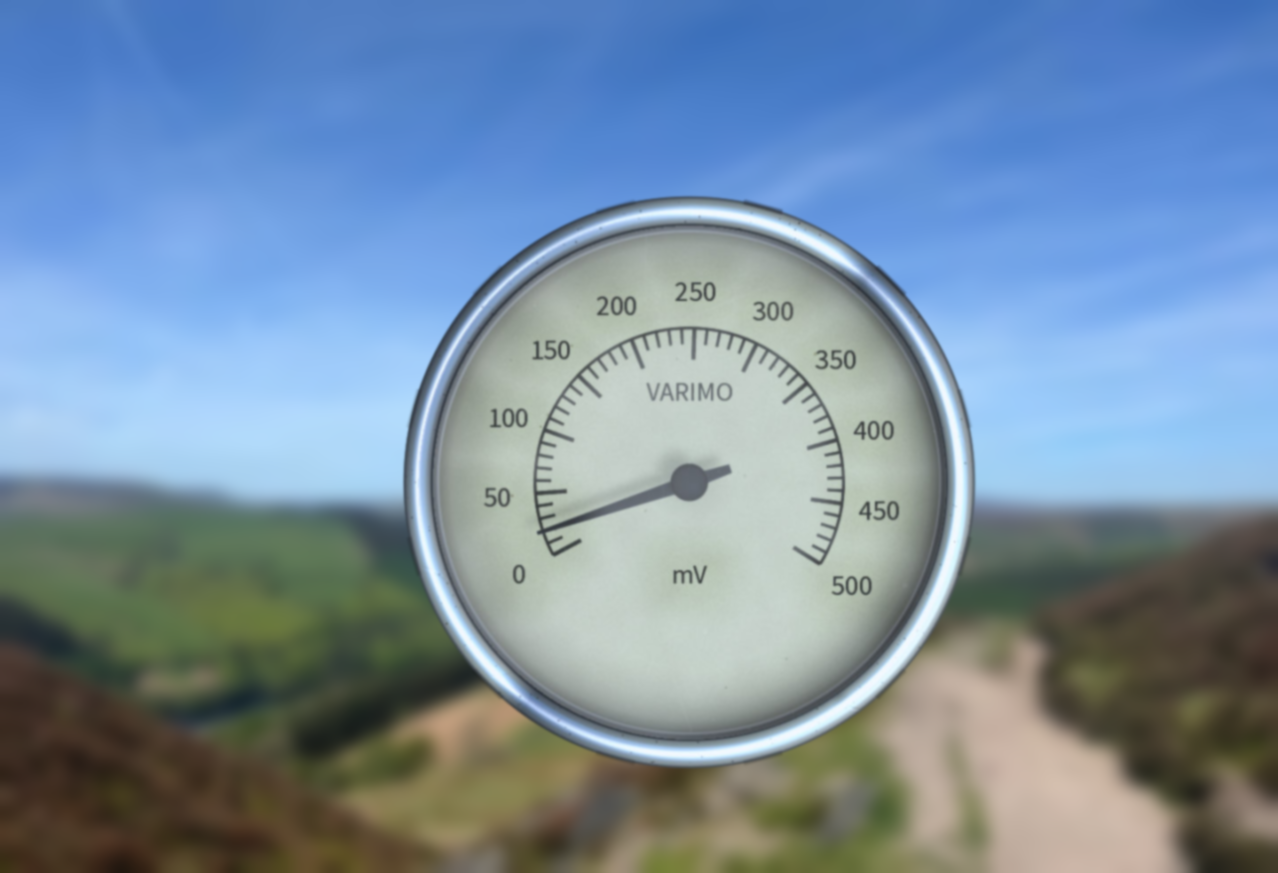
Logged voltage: 20 mV
